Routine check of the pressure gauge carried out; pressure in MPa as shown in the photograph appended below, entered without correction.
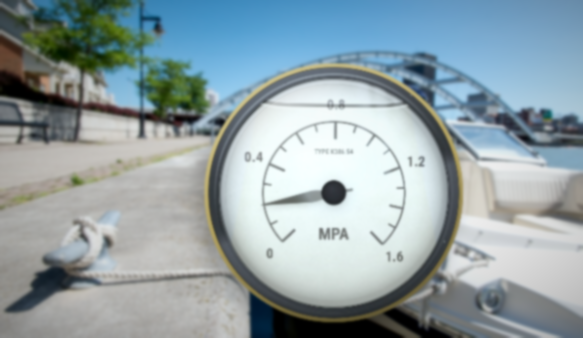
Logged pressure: 0.2 MPa
